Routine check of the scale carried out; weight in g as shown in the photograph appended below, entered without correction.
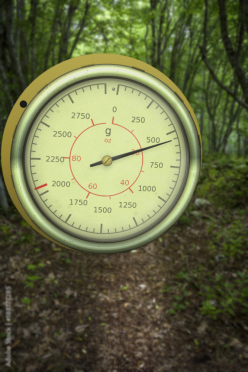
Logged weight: 550 g
